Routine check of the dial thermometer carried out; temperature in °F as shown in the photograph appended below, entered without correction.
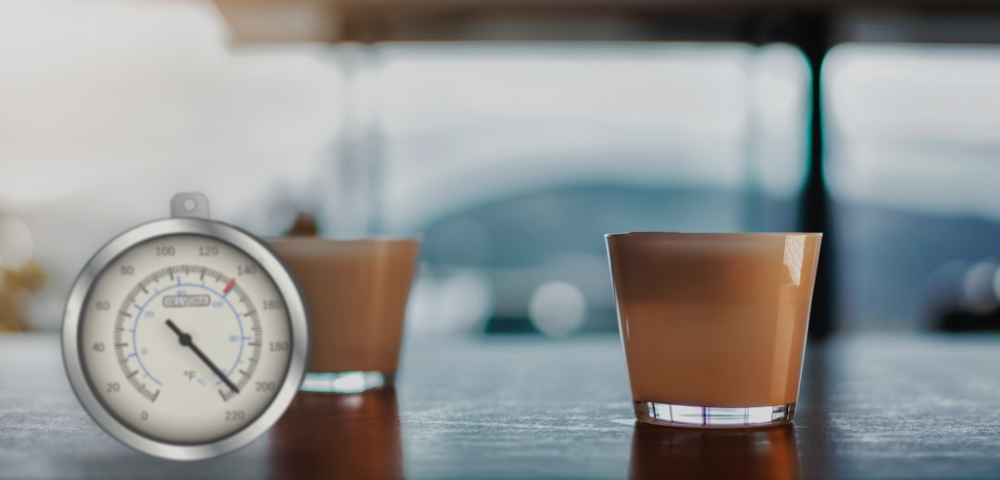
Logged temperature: 210 °F
